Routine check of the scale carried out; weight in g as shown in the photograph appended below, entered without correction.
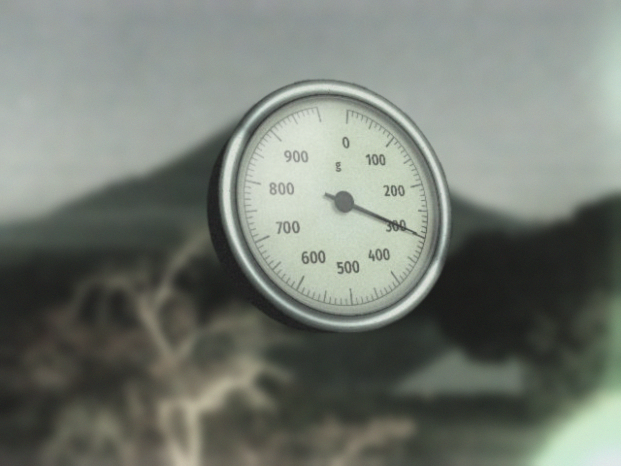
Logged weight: 300 g
